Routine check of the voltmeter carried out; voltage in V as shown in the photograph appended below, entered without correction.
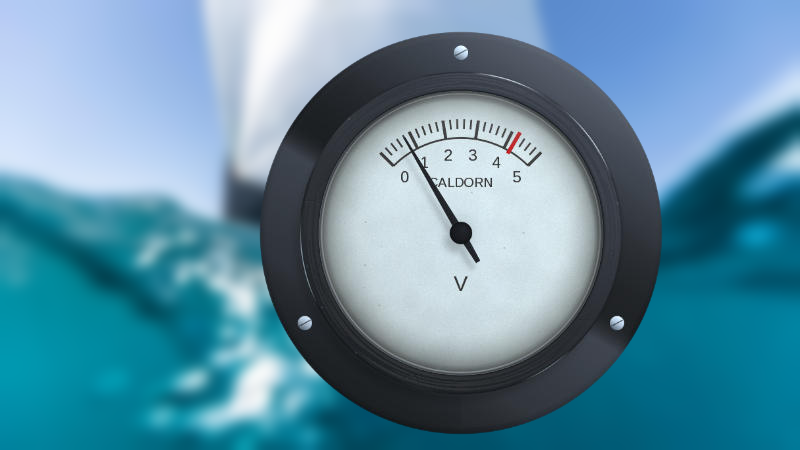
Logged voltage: 0.8 V
